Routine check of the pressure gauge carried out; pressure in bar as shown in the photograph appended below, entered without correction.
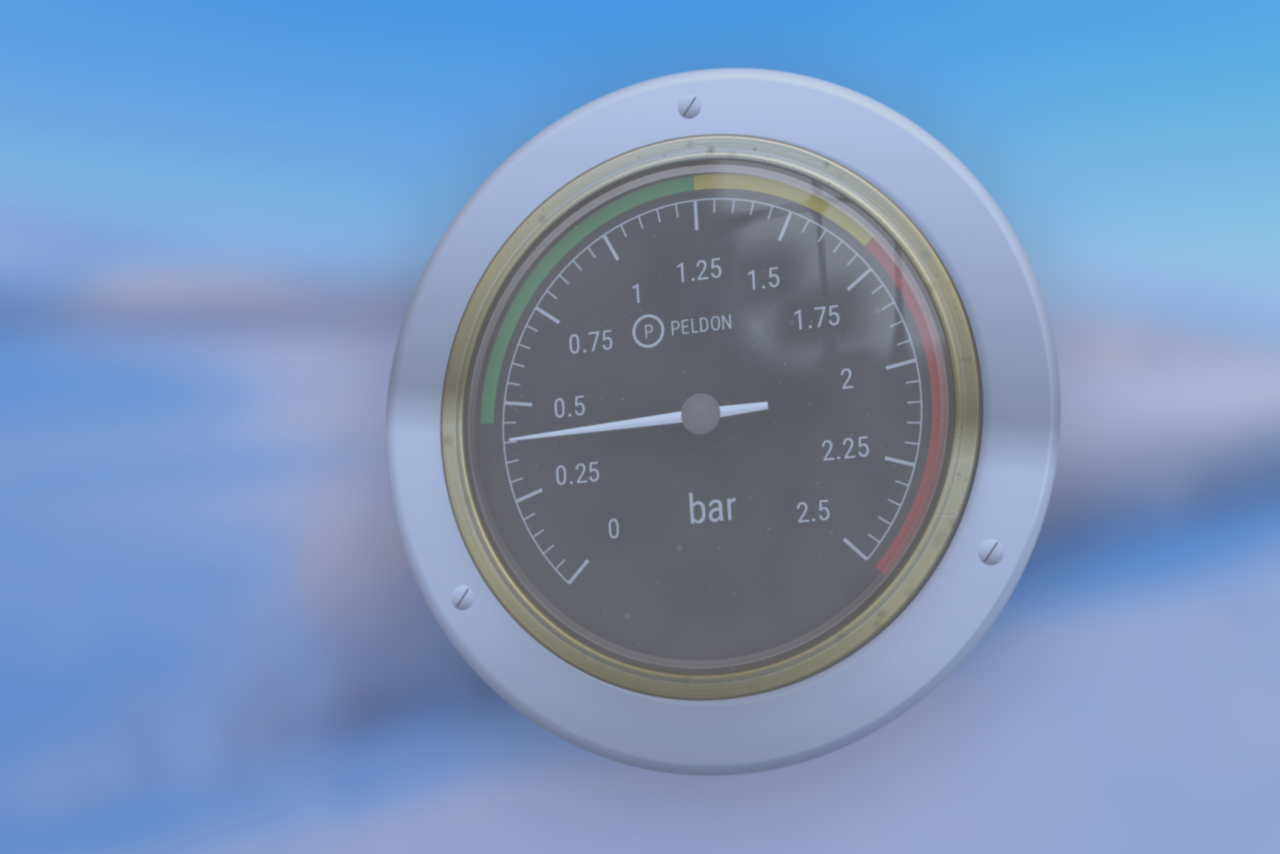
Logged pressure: 0.4 bar
